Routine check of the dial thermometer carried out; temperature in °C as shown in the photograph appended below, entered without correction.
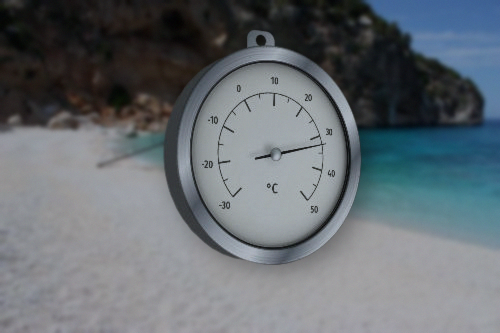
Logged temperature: 32.5 °C
